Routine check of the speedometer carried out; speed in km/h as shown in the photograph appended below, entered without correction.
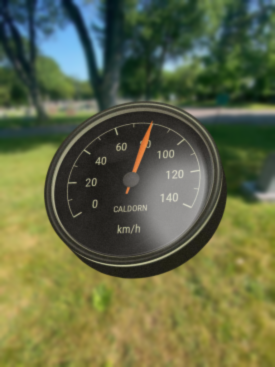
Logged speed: 80 km/h
